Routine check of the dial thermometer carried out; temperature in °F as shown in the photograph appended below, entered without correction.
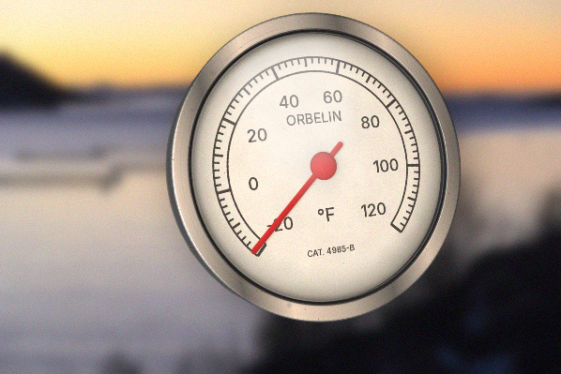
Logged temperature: -18 °F
